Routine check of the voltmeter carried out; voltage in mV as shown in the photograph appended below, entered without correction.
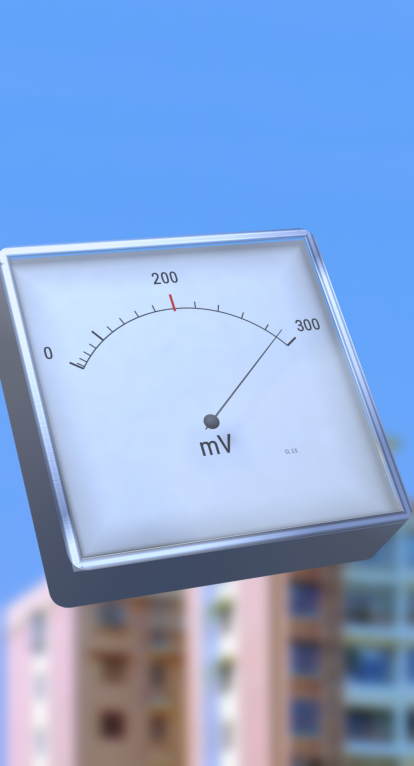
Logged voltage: 290 mV
